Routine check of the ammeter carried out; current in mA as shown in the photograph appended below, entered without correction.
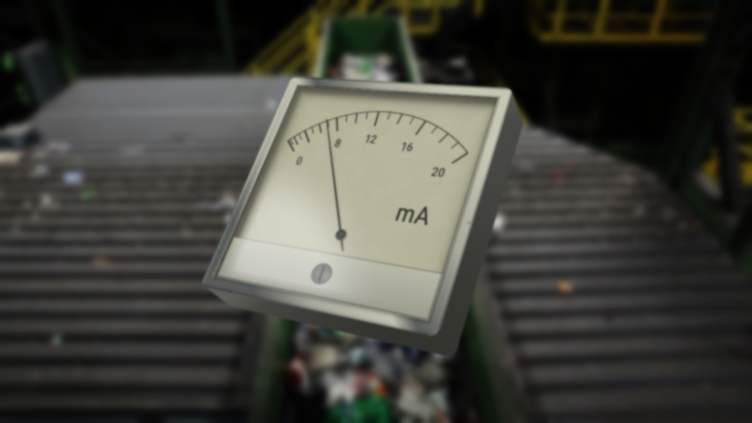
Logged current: 7 mA
